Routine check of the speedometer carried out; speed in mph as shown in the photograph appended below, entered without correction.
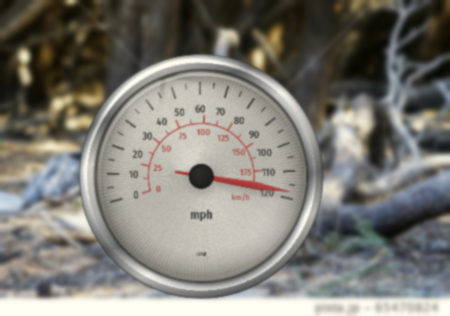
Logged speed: 117.5 mph
